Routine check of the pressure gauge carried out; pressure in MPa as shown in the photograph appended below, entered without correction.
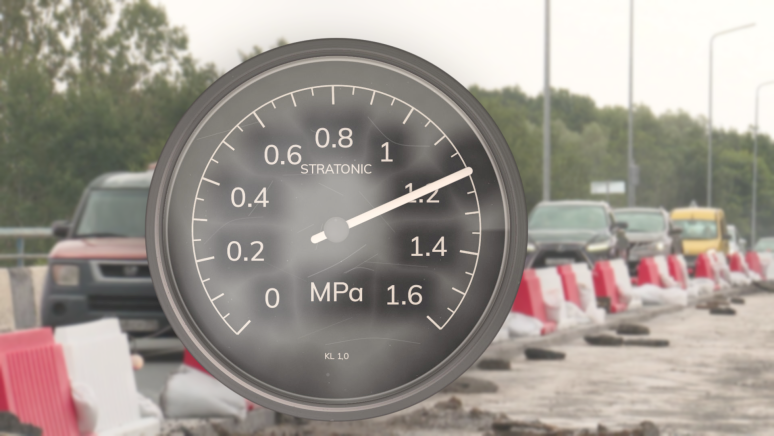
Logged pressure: 1.2 MPa
